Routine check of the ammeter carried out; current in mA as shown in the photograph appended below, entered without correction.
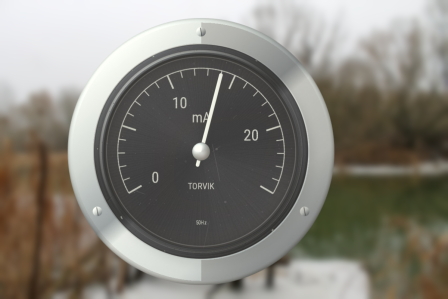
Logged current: 14 mA
